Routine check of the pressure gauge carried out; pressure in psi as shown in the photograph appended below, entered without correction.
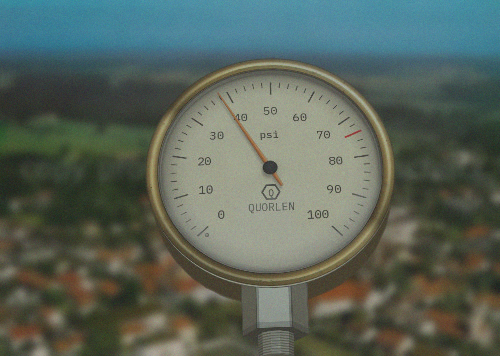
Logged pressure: 38 psi
